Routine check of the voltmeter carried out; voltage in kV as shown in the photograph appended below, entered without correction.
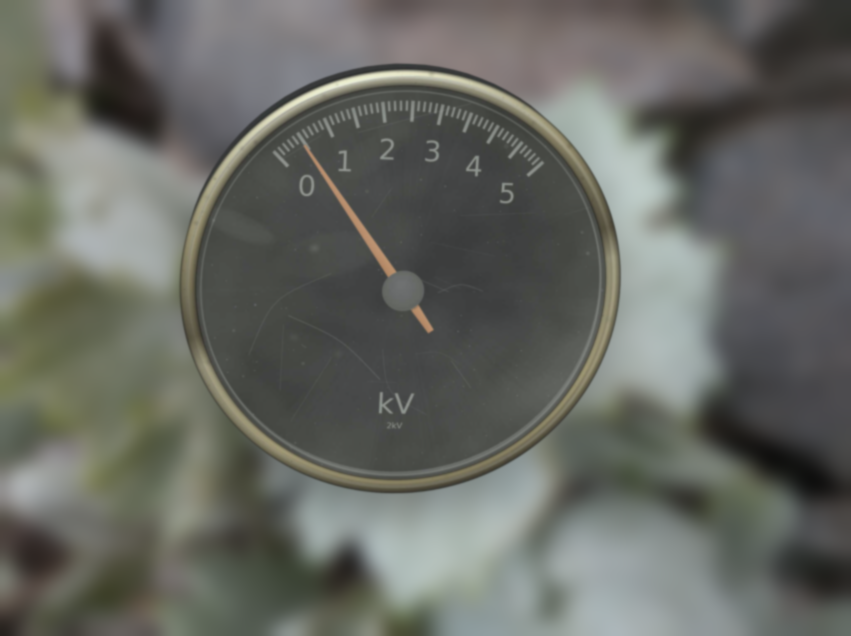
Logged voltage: 0.5 kV
